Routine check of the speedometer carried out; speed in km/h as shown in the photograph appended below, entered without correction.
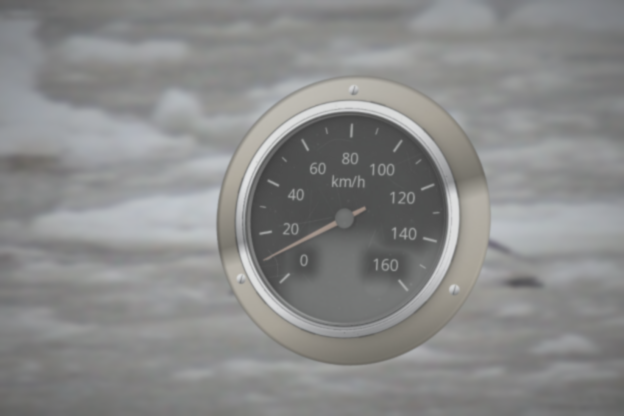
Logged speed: 10 km/h
